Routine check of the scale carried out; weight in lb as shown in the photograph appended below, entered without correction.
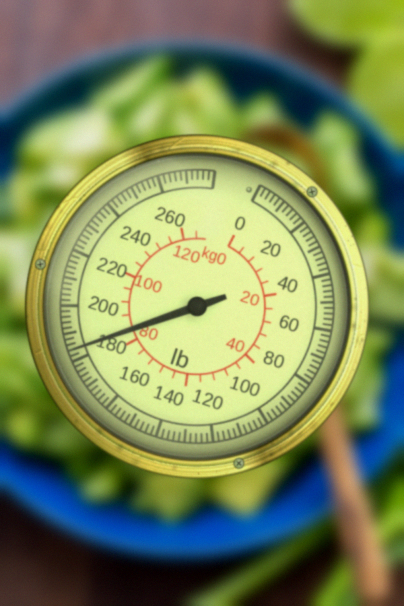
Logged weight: 184 lb
